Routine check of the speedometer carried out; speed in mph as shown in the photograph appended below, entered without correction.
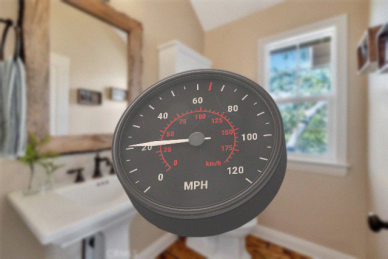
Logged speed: 20 mph
